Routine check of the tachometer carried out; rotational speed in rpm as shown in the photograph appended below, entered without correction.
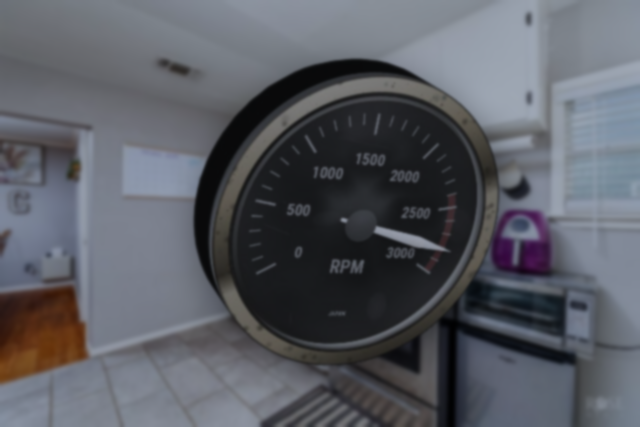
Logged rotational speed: 2800 rpm
